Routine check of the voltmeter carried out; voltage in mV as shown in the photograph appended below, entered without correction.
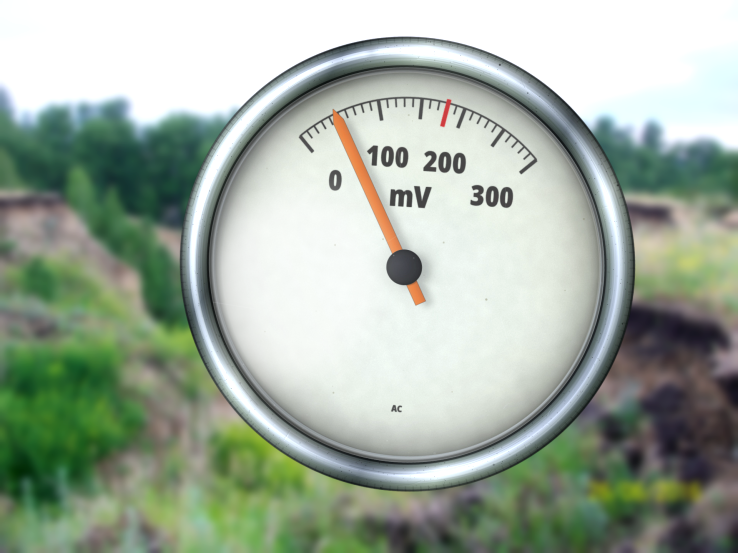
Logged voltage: 50 mV
